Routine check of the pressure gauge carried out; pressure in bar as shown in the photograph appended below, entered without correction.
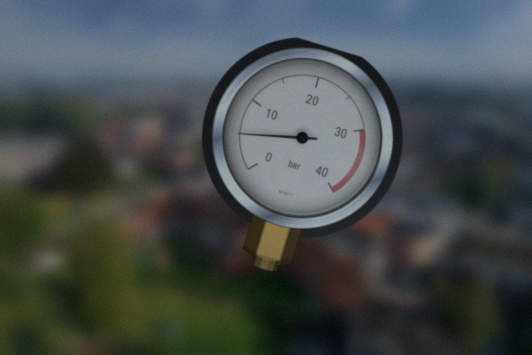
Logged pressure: 5 bar
